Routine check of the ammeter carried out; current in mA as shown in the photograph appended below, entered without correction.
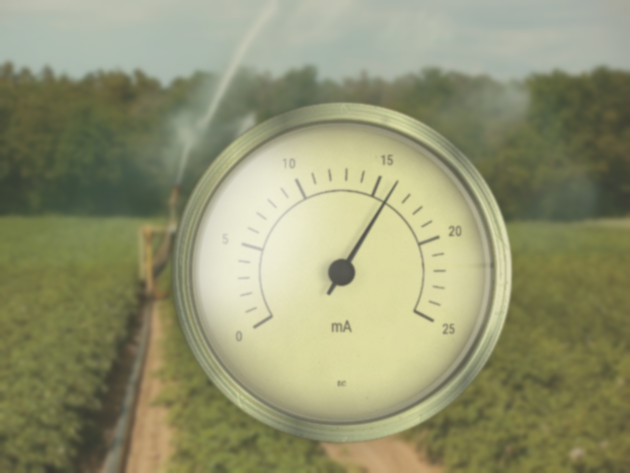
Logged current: 16 mA
